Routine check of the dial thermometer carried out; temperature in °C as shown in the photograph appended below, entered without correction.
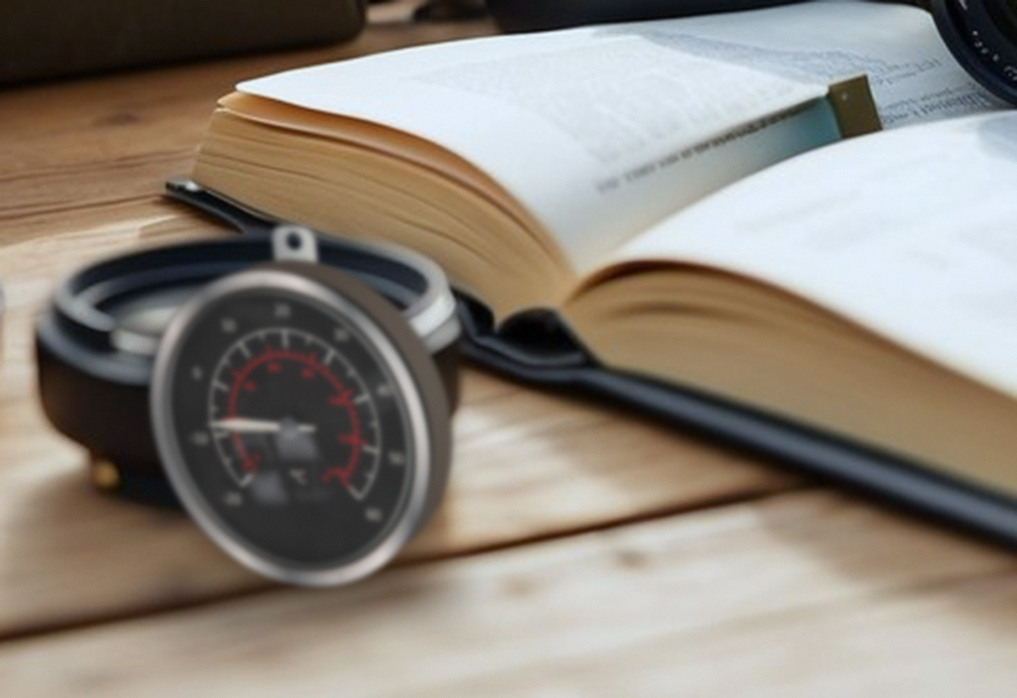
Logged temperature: -7.5 °C
